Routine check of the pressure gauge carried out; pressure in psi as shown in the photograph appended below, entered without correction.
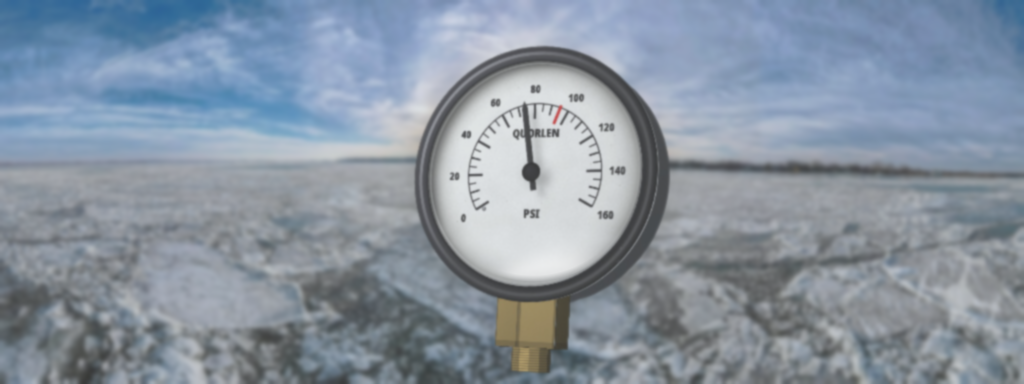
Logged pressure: 75 psi
